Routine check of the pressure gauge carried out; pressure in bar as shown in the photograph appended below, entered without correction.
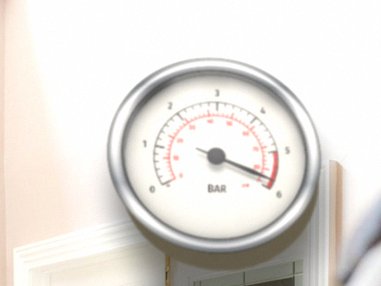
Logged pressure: 5.8 bar
